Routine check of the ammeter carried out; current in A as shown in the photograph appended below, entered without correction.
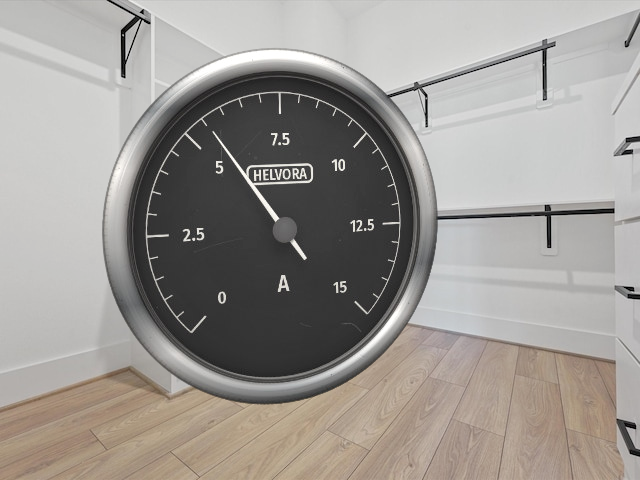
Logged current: 5.5 A
